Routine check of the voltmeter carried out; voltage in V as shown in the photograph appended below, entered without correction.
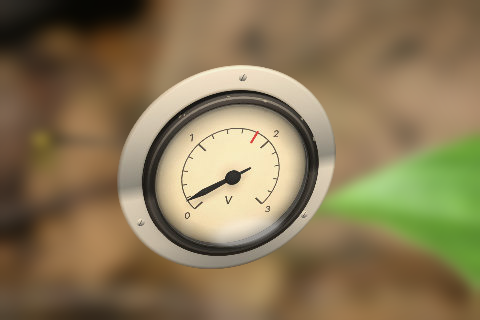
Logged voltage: 0.2 V
